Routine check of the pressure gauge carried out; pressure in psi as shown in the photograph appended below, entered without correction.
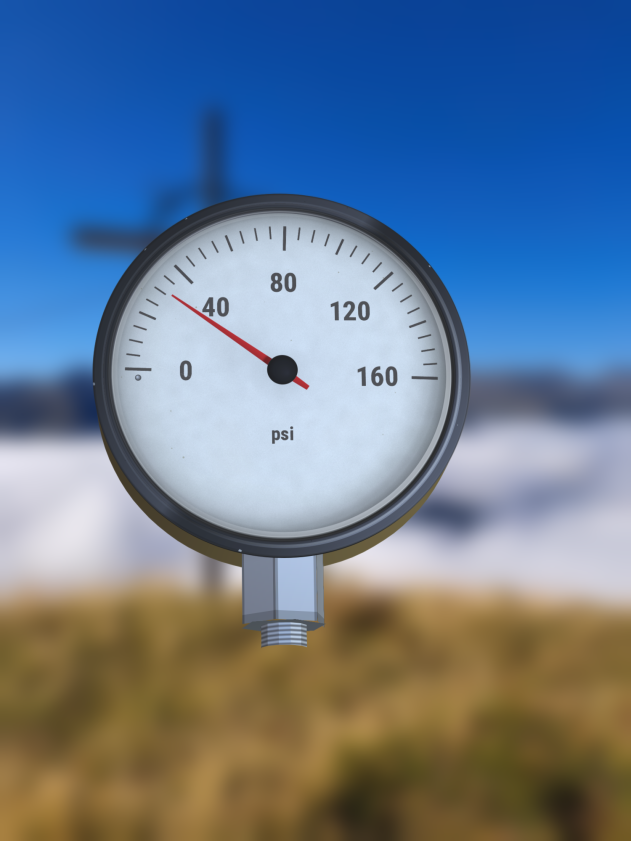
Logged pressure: 30 psi
